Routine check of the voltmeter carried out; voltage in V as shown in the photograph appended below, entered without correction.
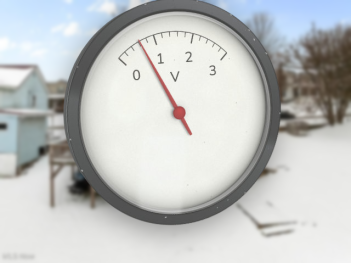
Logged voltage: 0.6 V
